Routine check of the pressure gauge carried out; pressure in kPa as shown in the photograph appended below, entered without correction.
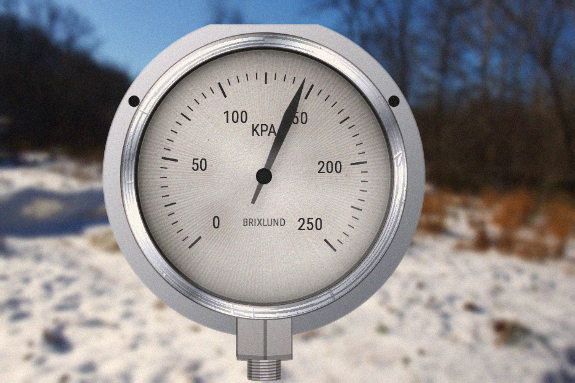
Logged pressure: 145 kPa
